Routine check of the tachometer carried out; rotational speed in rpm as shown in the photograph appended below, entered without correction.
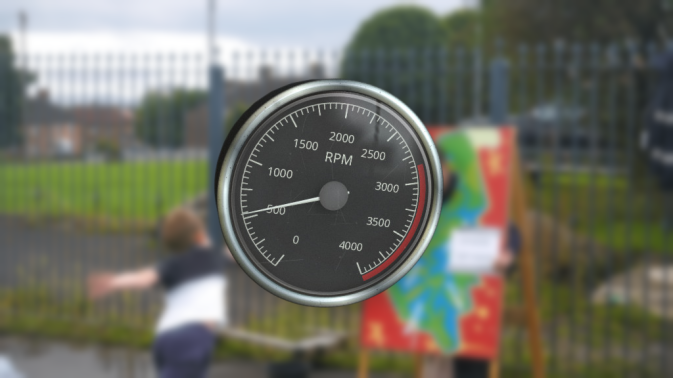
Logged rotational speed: 550 rpm
